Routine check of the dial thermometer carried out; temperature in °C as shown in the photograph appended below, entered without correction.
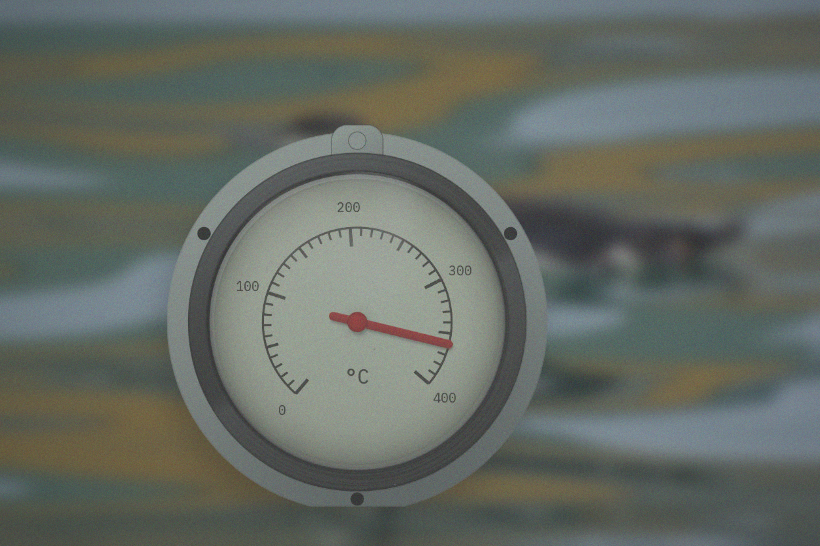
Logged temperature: 360 °C
